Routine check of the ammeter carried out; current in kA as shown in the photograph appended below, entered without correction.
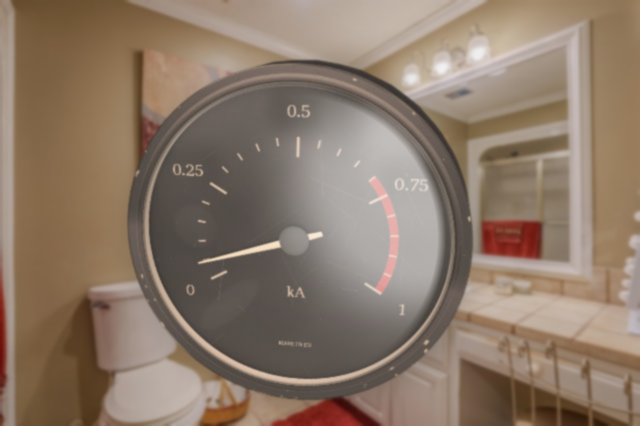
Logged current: 0.05 kA
